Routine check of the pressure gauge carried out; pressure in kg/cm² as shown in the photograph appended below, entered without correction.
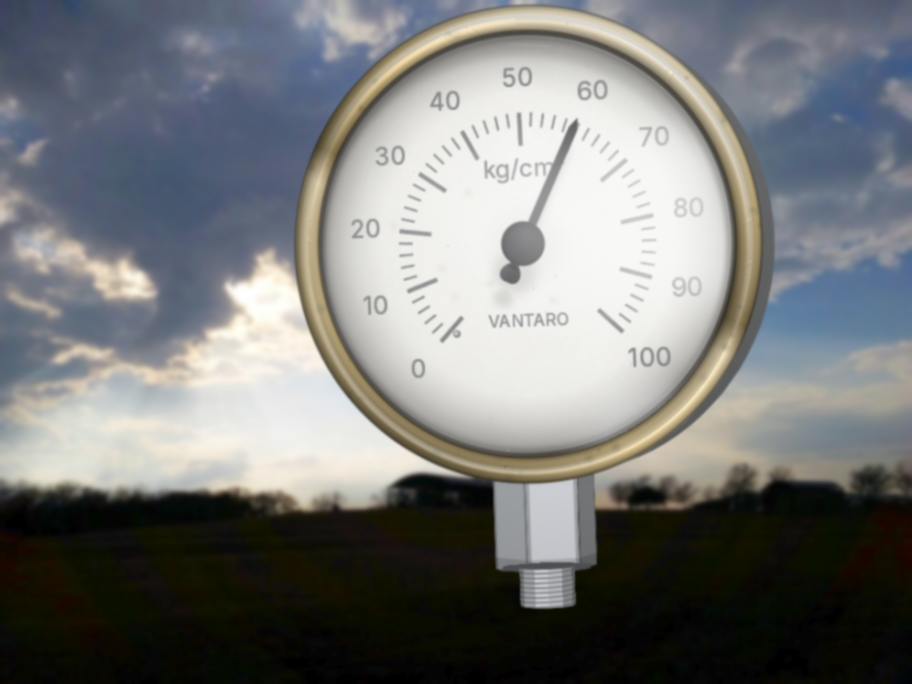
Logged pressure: 60 kg/cm²
